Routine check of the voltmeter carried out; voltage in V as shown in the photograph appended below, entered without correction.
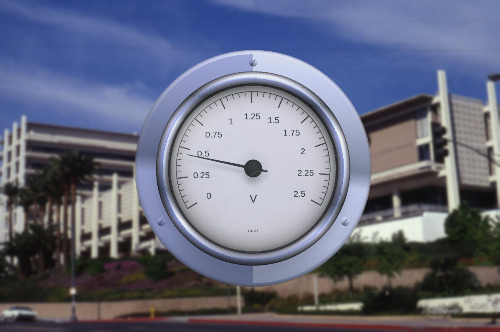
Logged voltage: 0.45 V
